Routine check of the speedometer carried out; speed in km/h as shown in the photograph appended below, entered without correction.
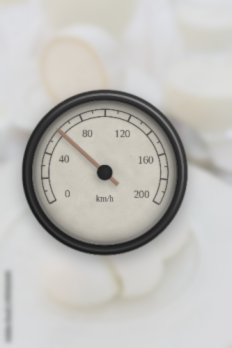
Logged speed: 60 km/h
